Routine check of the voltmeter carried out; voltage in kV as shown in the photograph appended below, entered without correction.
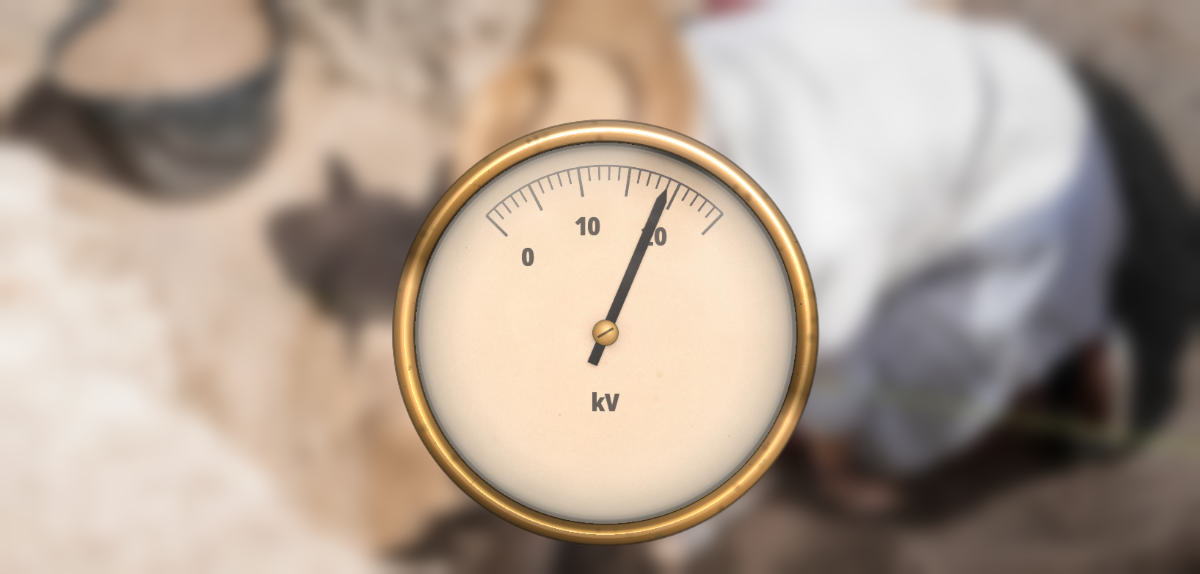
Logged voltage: 19 kV
